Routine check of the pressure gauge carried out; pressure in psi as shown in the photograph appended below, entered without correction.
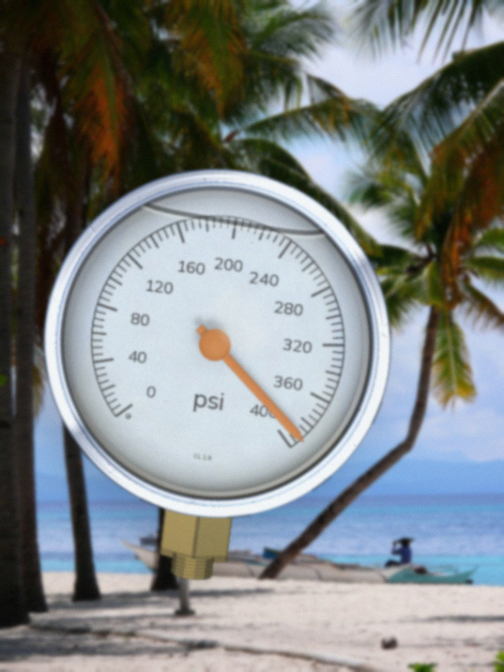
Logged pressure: 390 psi
